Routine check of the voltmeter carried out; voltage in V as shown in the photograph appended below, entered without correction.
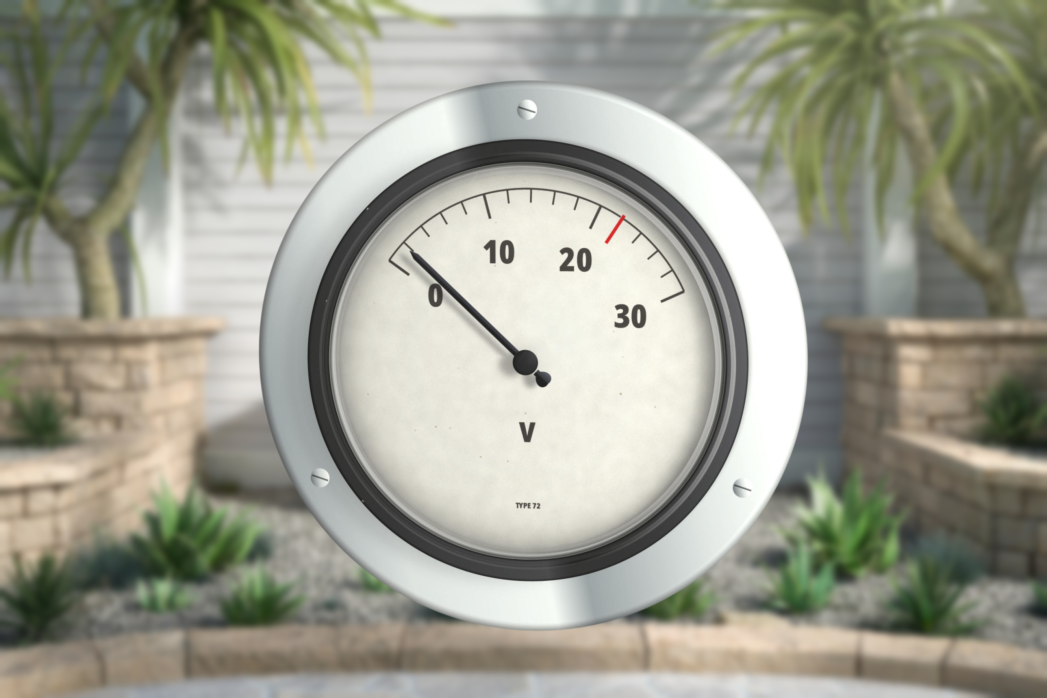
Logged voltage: 2 V
